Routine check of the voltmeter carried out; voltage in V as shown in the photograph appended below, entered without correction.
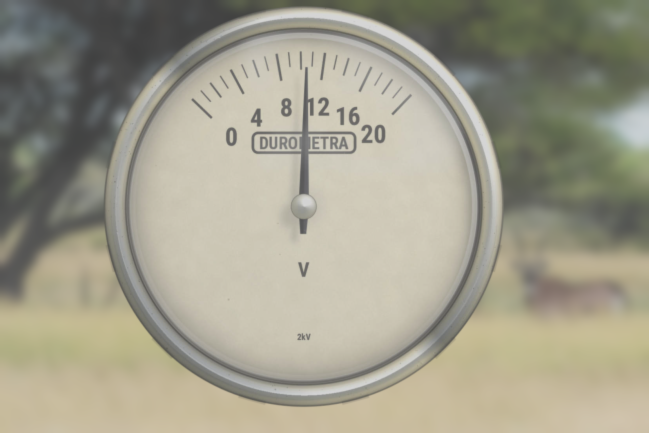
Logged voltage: 10.5 V
